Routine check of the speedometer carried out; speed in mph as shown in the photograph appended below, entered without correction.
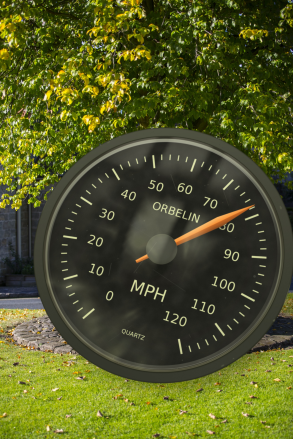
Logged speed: 78 mph
